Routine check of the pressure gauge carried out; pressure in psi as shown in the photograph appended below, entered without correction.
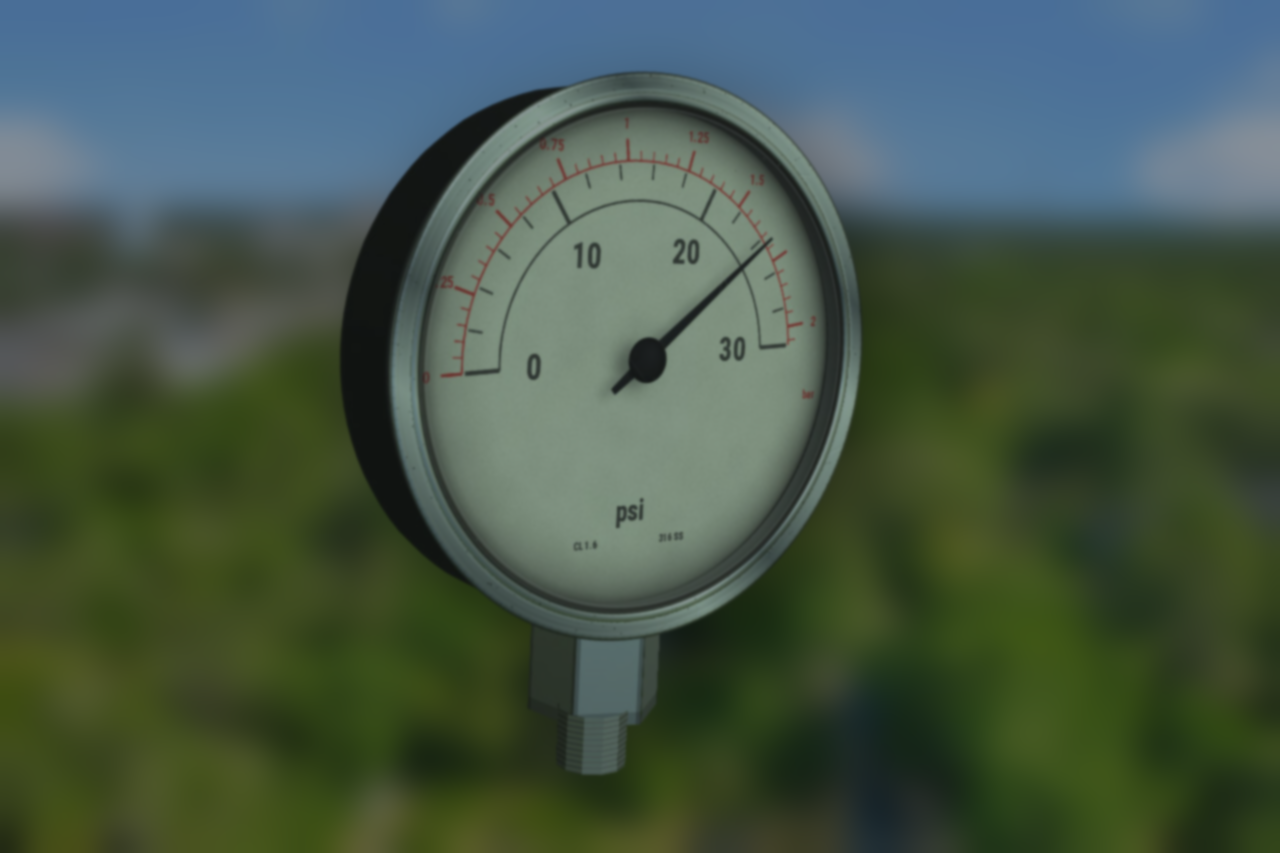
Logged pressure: 24 psi
